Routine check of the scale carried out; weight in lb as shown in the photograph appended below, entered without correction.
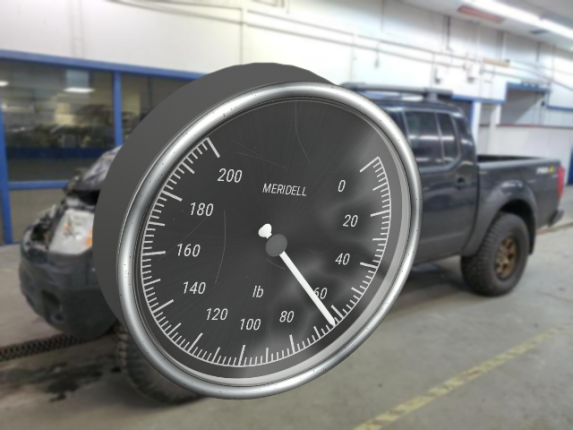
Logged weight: 64 lb
